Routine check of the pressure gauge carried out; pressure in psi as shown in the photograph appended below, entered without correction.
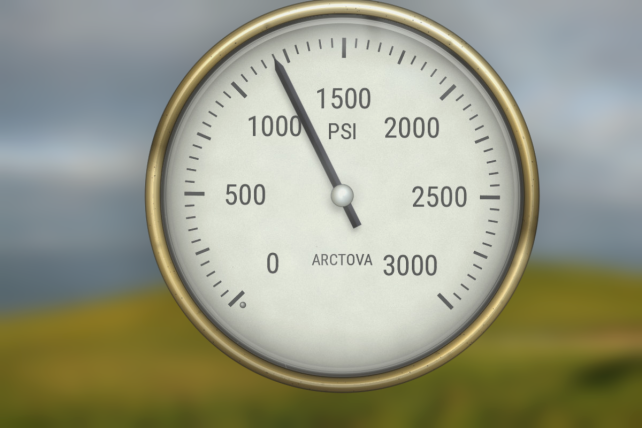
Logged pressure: 1200 psi
